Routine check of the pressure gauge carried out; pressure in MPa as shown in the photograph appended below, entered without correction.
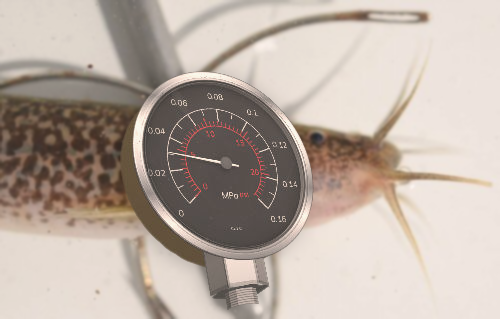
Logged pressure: 0.03 MPa
